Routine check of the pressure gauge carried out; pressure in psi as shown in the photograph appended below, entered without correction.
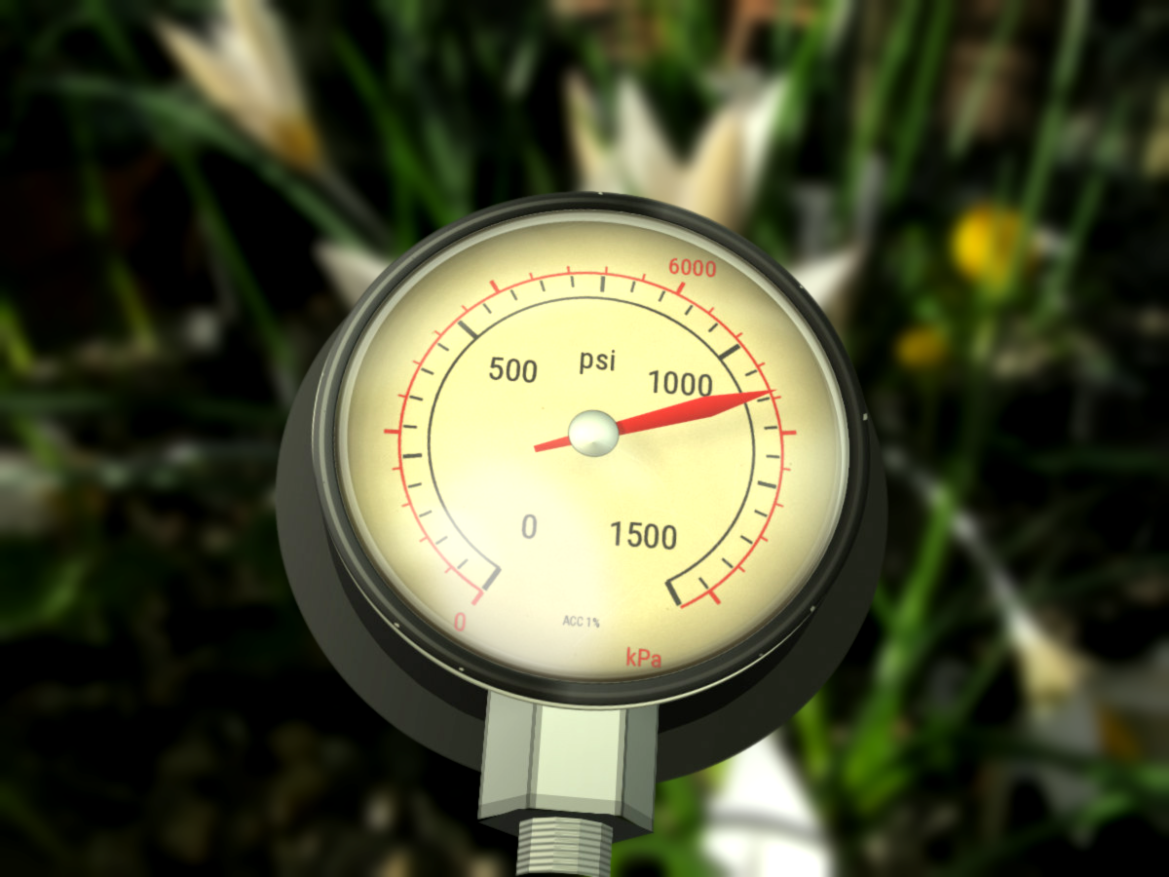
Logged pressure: 1100 psi
